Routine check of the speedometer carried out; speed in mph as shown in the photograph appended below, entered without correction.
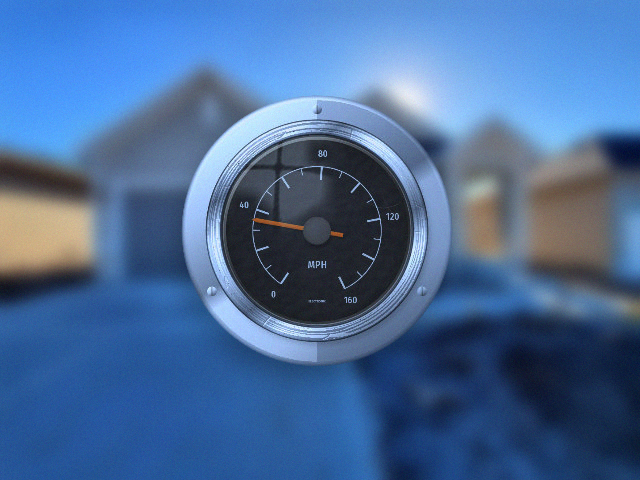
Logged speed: 35 mph
